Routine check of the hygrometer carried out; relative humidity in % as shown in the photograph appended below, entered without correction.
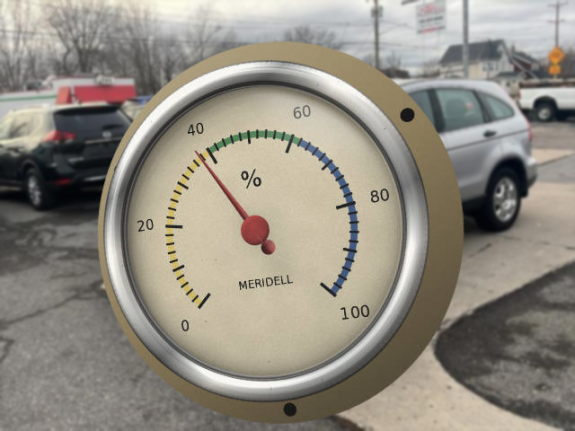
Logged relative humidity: 38 %
